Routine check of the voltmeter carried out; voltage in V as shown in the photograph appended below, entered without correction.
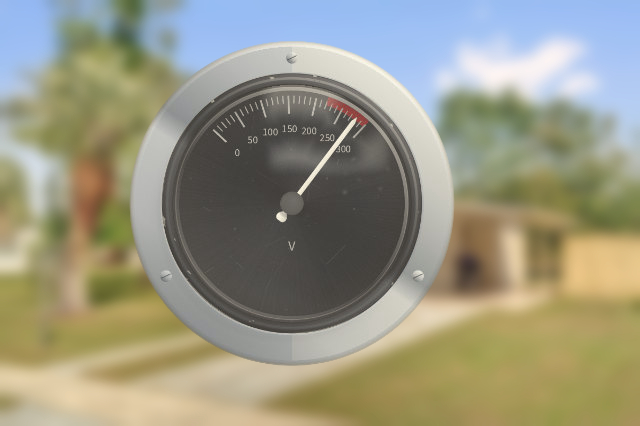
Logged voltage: 280 V
